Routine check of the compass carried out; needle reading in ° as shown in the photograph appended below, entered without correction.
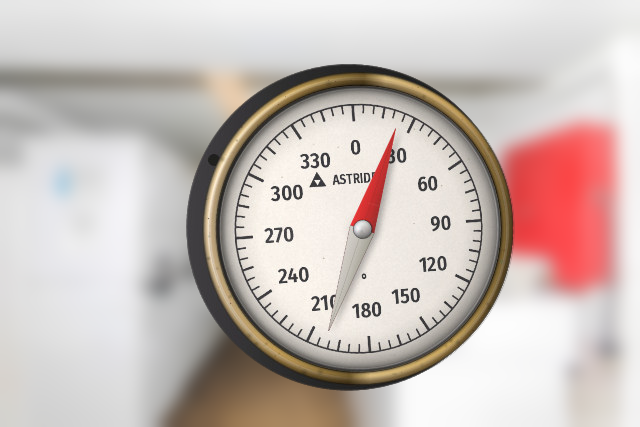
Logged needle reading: 22.5 °
